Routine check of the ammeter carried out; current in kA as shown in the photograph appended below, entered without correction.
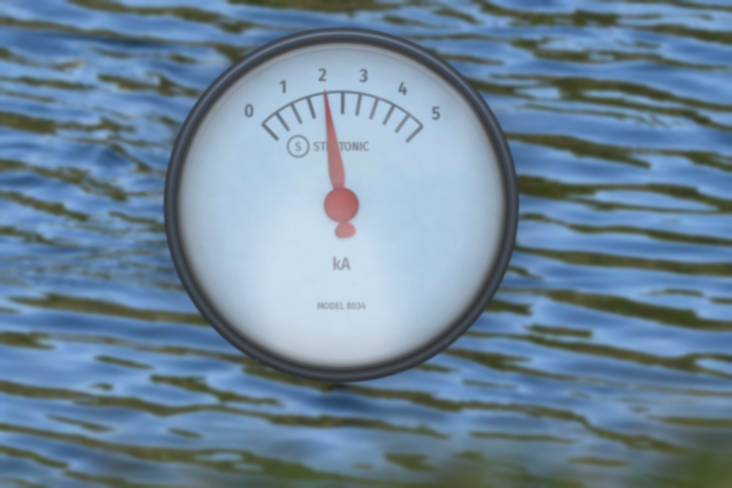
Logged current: 2 kA
